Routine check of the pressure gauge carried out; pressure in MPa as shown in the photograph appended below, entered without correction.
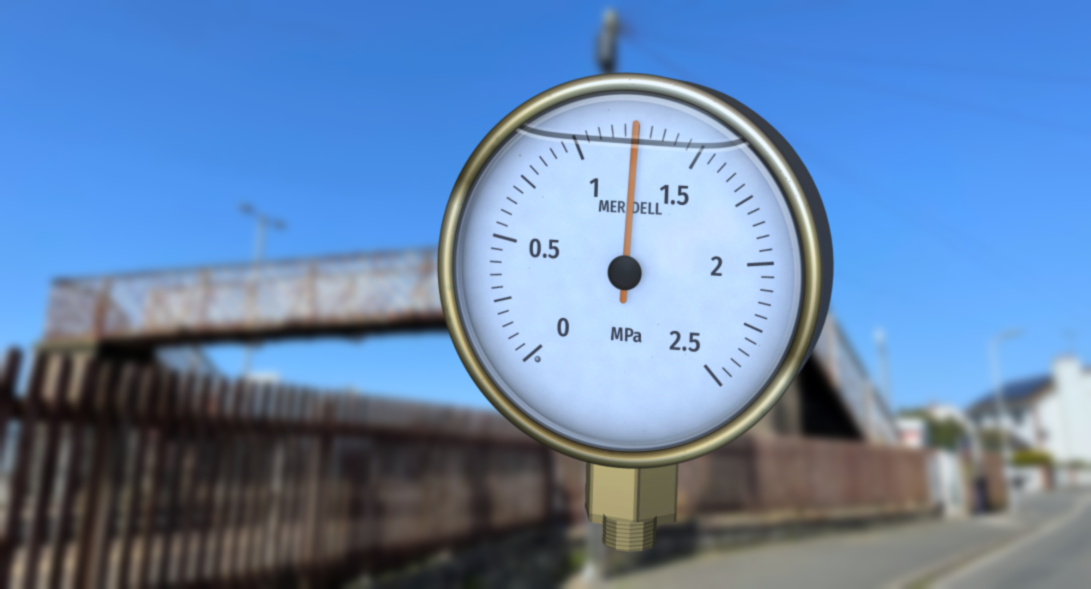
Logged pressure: 1.25 MPa
